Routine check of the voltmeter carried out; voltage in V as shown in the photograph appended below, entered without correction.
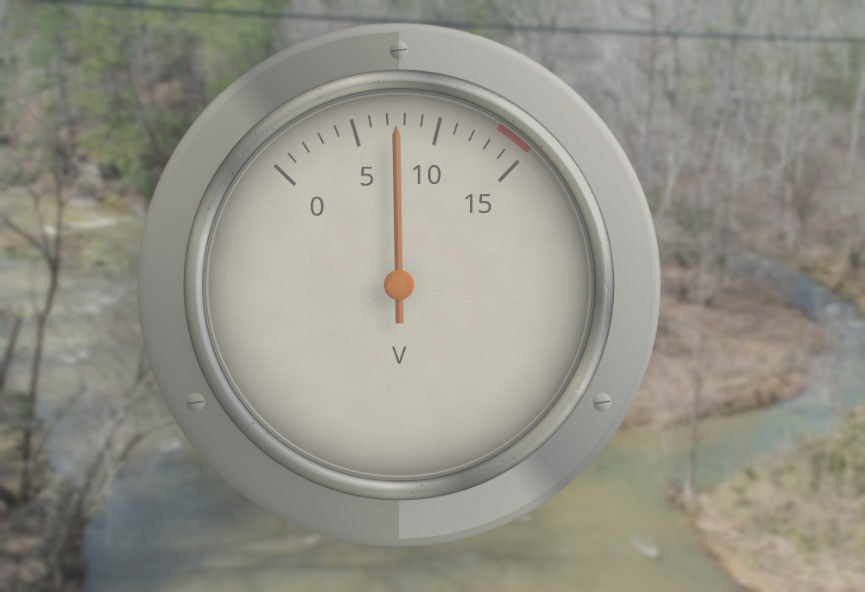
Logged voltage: 7.5 V
